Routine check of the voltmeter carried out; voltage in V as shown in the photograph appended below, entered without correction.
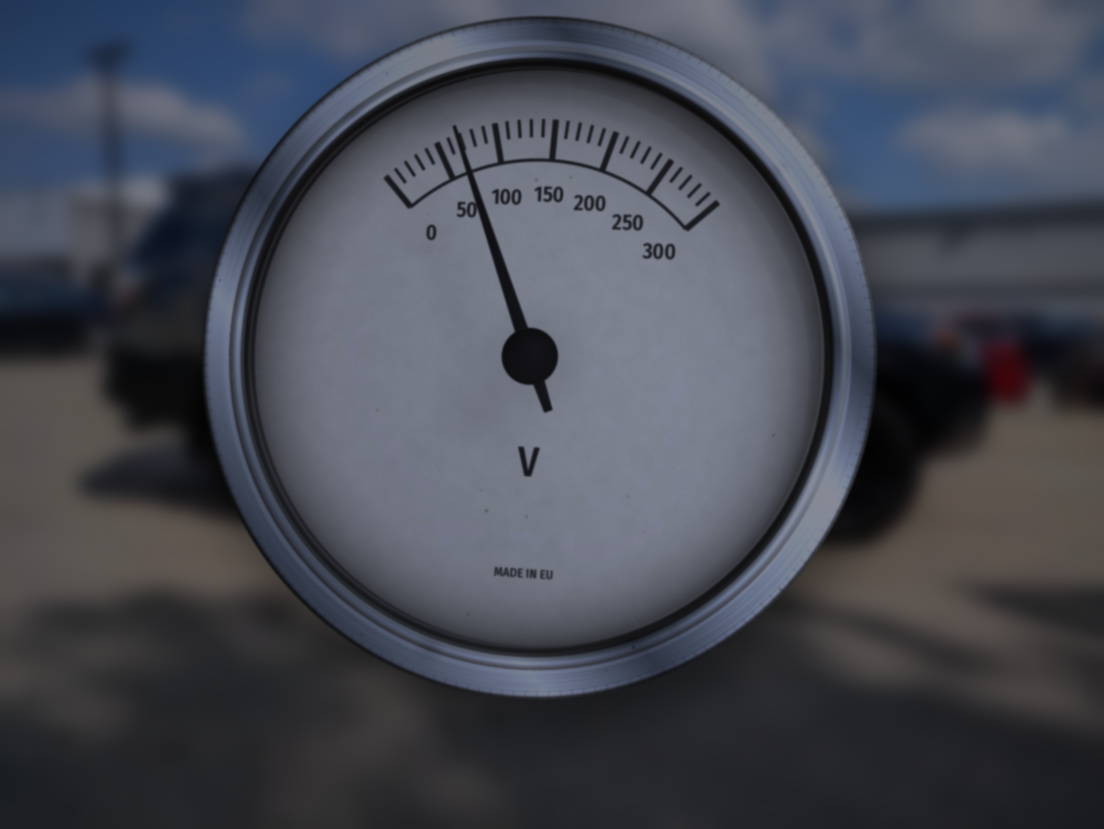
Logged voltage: 70 V
